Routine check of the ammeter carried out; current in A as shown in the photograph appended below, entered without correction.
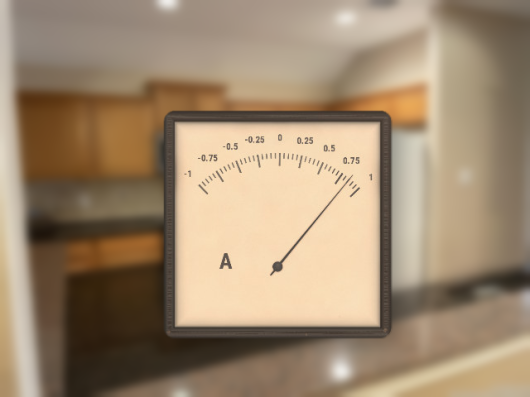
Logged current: 0.85 A
